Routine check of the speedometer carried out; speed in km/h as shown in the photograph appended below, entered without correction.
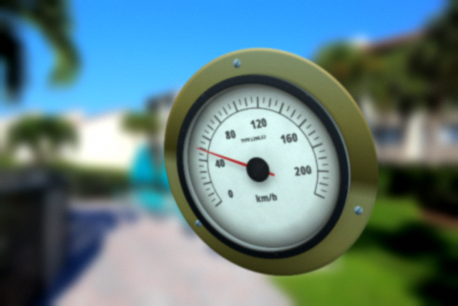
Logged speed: 50 km/h
